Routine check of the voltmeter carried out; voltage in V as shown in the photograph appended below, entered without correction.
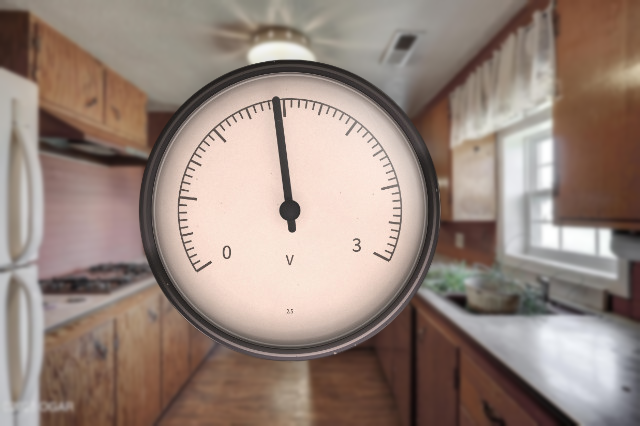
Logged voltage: 1.45 V
